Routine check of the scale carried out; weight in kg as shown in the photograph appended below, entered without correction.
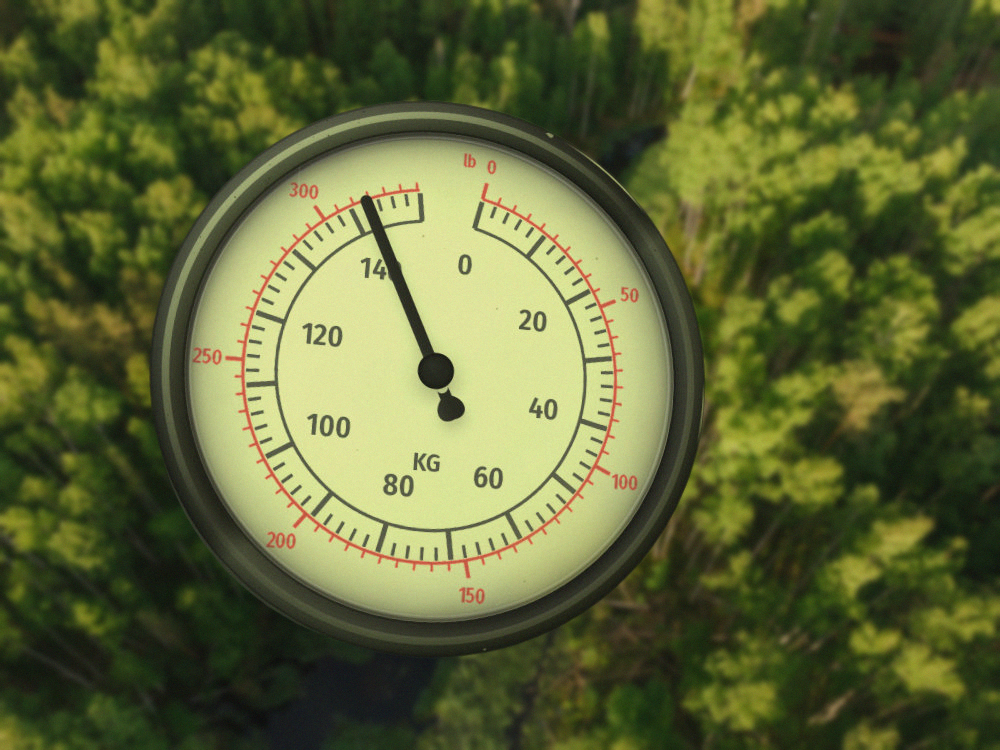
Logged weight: 142 kg
